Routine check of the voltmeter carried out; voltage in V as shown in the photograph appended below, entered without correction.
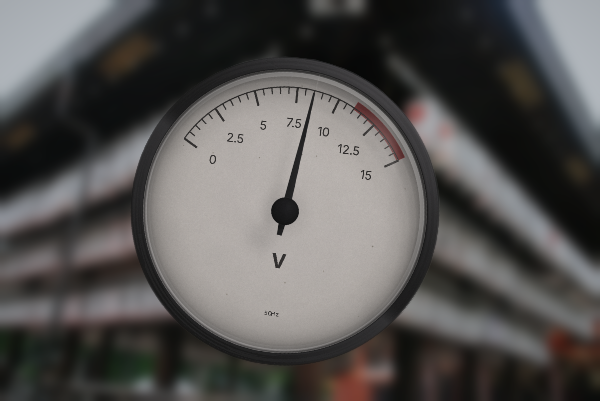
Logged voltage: 8.5 V
